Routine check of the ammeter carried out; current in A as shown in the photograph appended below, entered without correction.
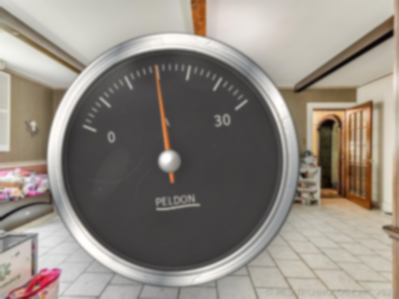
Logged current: 15 A
